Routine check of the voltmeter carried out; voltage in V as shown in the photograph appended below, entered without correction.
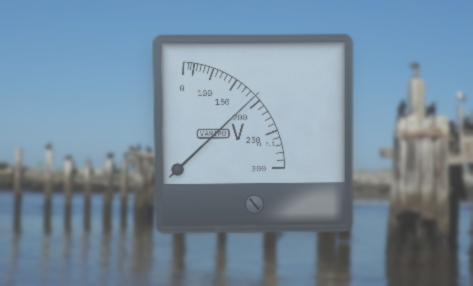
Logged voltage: 190 V
